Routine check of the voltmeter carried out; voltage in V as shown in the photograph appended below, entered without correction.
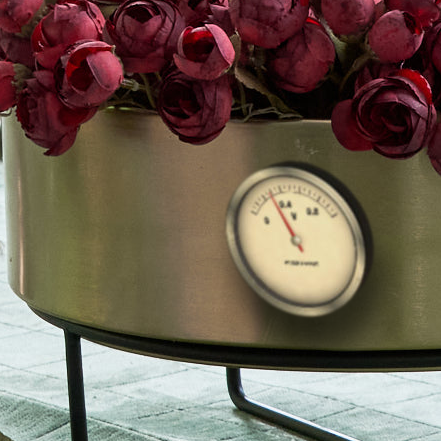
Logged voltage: 0.3 V
